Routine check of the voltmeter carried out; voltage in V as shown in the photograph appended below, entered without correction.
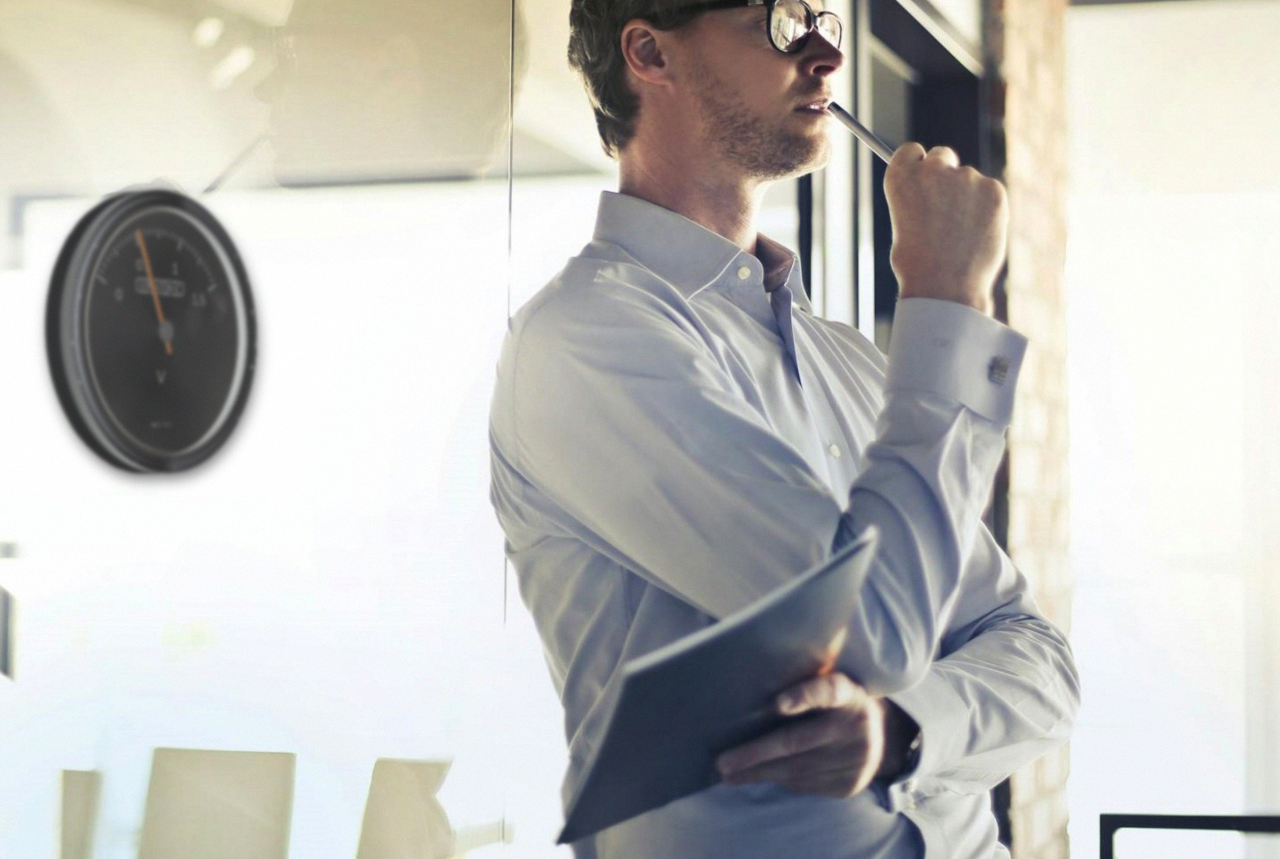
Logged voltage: 0.5 V
